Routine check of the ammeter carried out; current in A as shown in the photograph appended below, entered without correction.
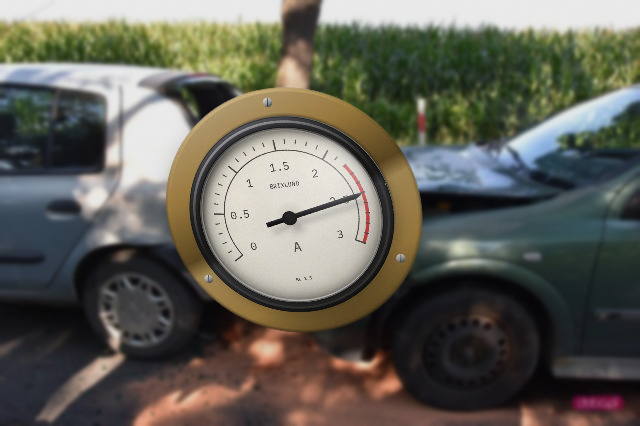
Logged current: 2.5 A
